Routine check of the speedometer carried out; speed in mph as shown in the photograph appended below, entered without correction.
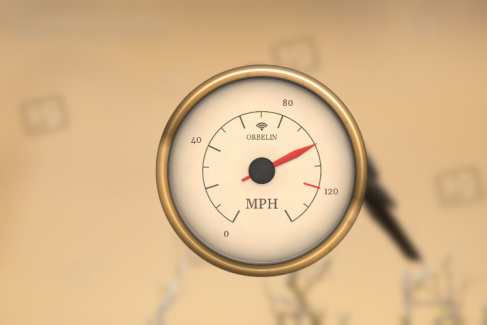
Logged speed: 100 mph
